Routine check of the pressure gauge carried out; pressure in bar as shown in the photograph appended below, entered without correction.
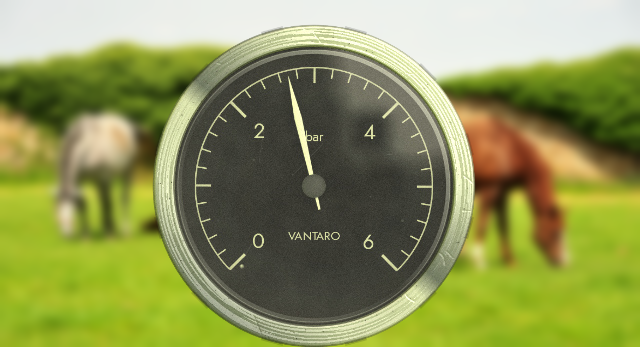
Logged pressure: 2.7 bar
